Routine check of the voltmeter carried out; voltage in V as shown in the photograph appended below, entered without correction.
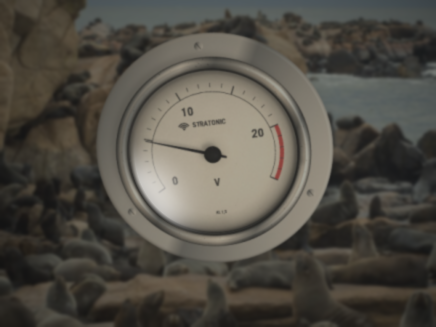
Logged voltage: 5 V
